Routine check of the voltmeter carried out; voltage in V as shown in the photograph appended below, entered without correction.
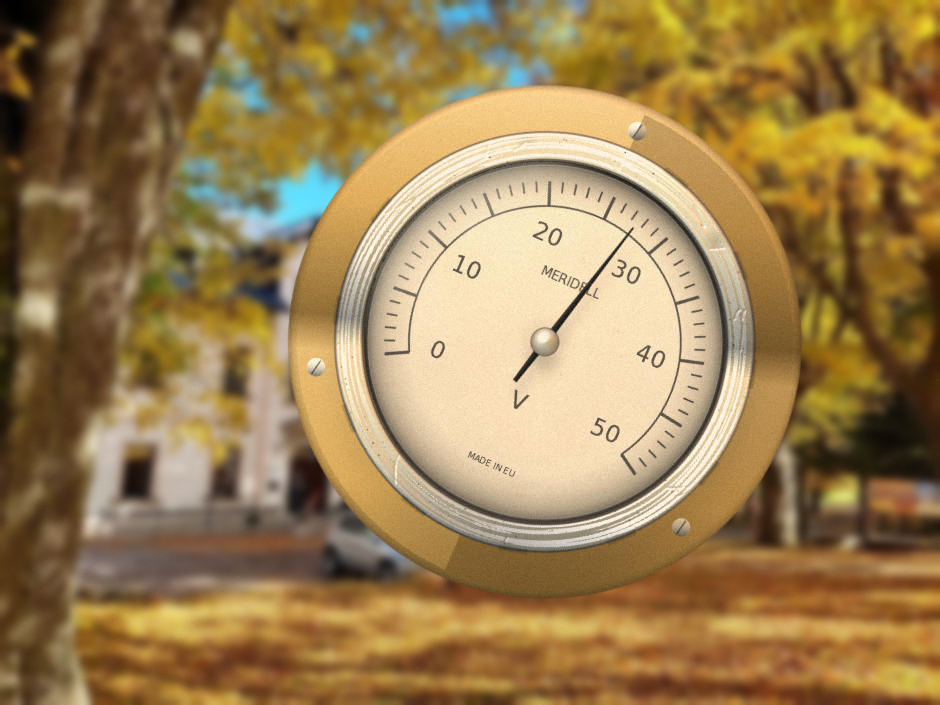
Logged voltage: 27.5 V
